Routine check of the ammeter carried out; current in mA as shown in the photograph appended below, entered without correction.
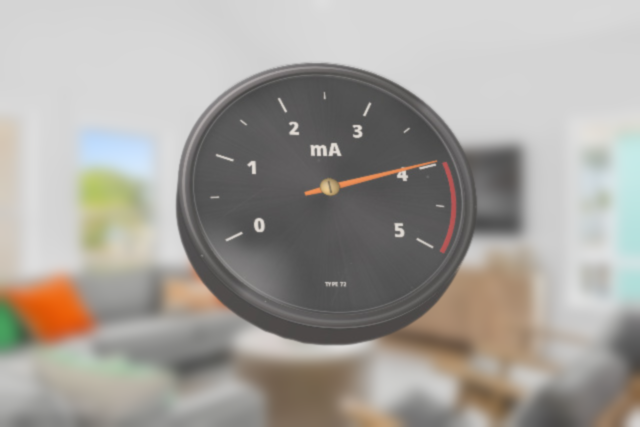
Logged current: 4 mA
